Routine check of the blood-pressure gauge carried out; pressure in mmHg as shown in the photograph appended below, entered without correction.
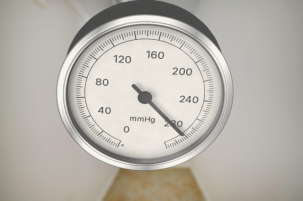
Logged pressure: 280 mmHg
